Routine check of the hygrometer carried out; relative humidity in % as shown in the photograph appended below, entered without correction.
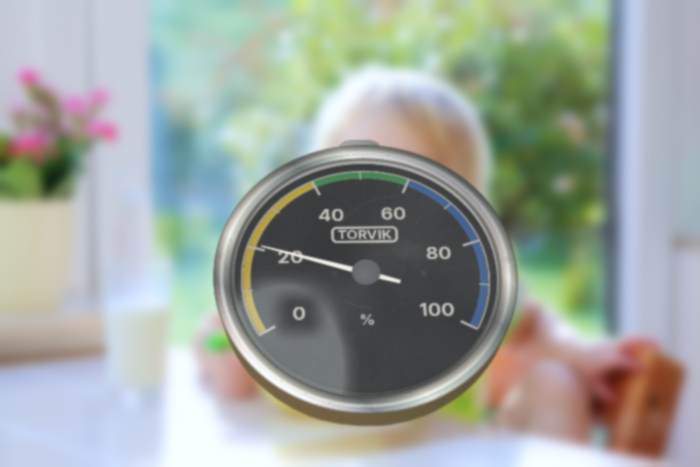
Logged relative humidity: 20 %
